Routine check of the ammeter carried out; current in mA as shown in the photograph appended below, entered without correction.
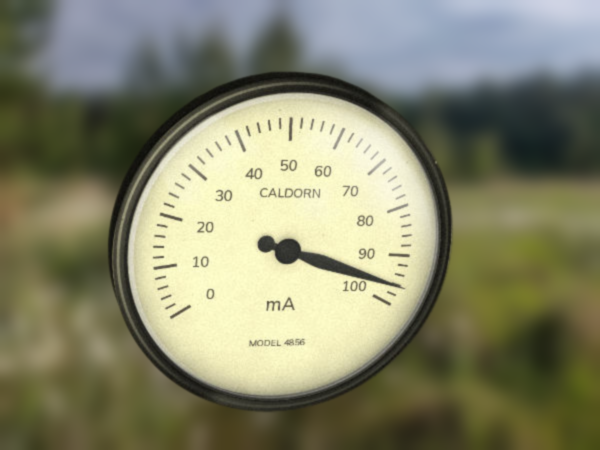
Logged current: 96 mA
